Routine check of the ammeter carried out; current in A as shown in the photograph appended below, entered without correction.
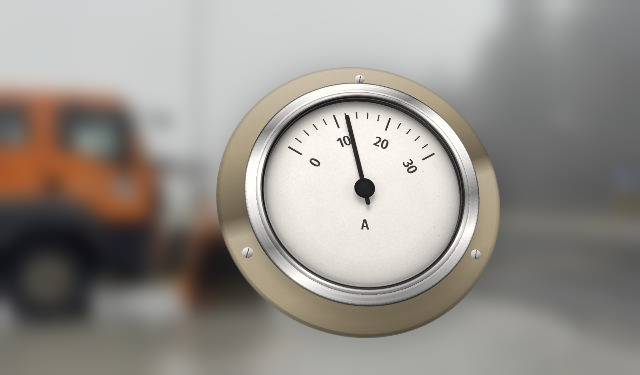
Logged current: 12 A
